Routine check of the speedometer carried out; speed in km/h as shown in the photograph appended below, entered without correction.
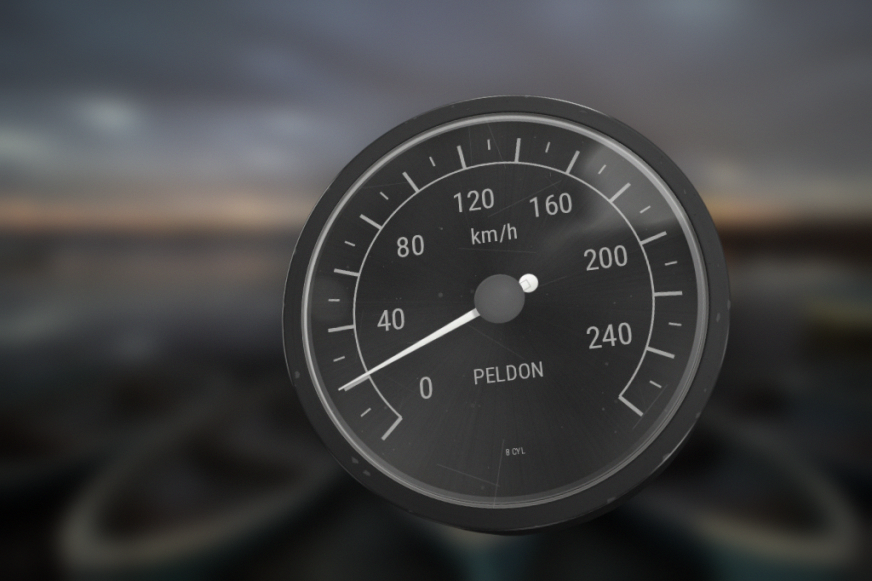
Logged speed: 20 km/h
